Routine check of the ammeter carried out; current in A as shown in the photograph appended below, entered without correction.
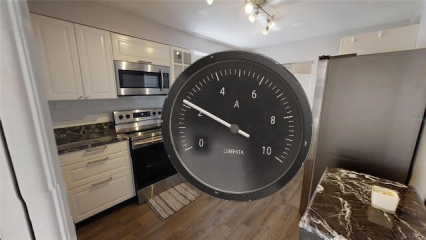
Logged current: 2.2 A
